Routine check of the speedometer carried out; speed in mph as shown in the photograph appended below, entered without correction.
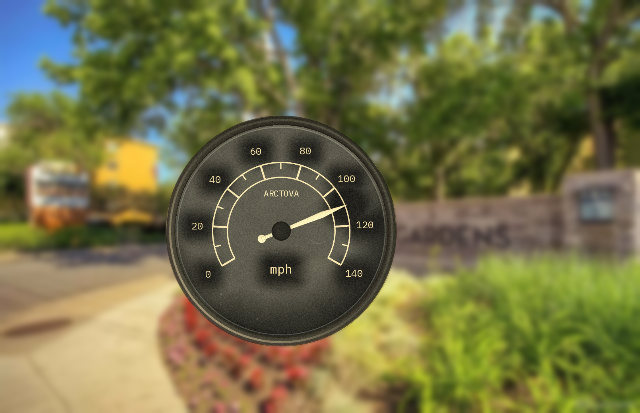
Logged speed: 110 mph
